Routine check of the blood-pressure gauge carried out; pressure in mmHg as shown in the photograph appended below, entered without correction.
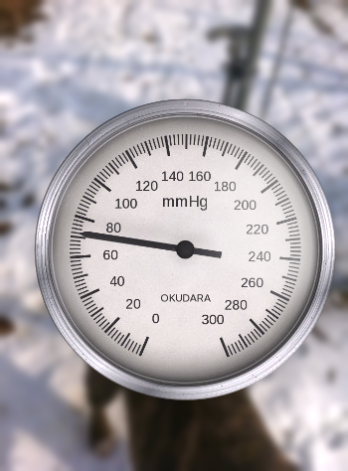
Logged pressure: 72 mmHg
